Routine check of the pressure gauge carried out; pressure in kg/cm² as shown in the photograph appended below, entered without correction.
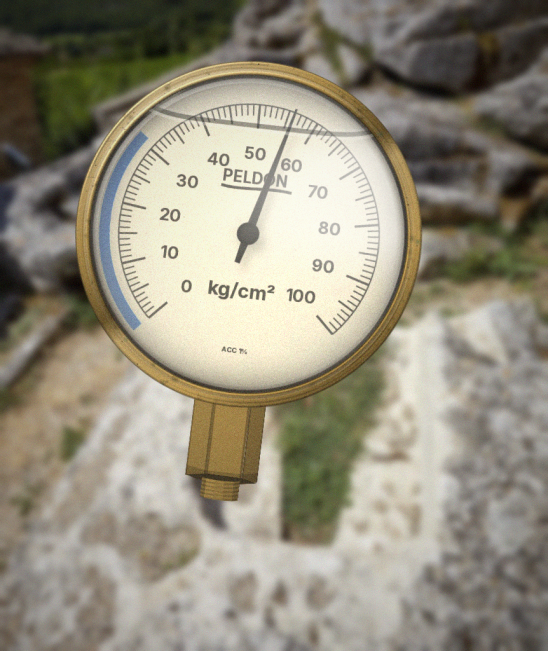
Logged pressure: 56 kg/cm²
